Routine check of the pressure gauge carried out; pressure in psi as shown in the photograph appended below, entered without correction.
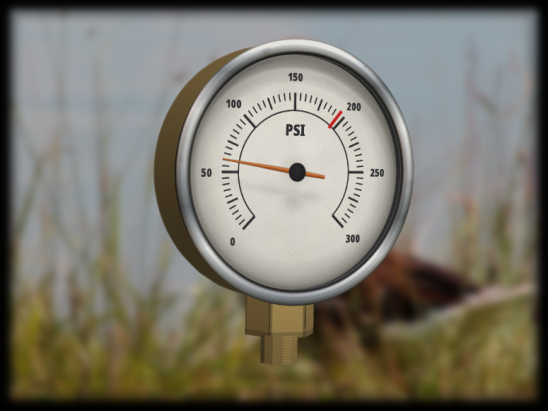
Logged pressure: 60 psi
